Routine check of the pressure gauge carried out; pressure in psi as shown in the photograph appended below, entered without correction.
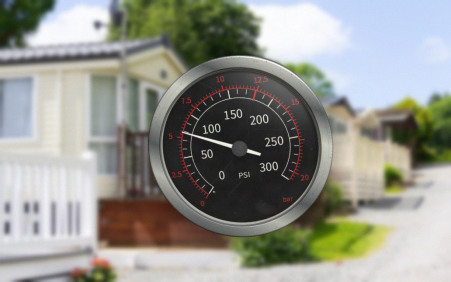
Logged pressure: 80 psi
